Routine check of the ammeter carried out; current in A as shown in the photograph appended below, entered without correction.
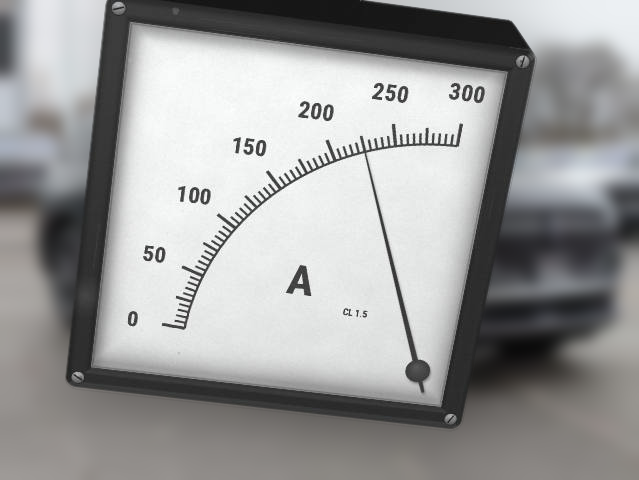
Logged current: 225 A
